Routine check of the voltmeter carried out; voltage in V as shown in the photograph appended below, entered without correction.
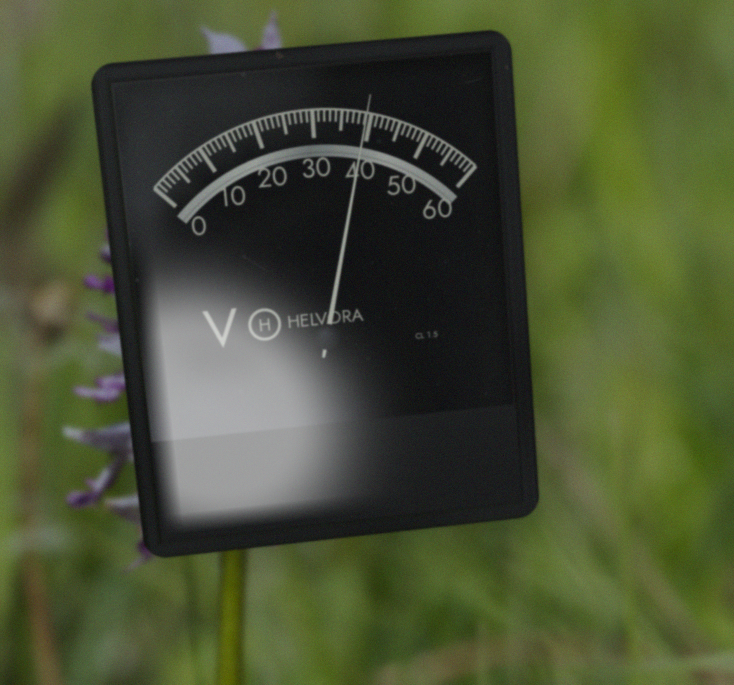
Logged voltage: 39 V
